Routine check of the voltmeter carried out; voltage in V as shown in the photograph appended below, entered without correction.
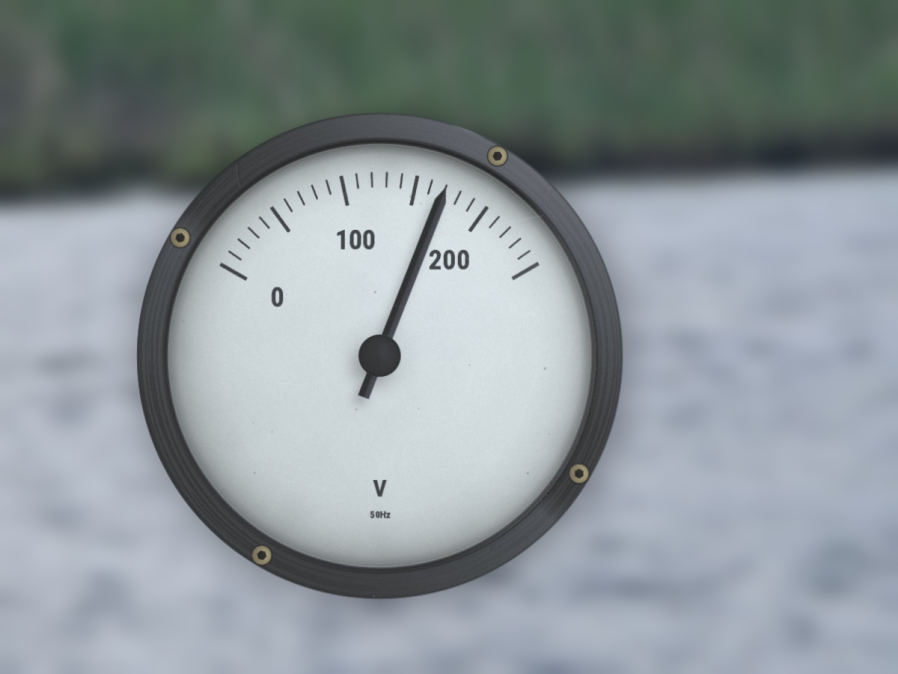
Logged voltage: 170 V
